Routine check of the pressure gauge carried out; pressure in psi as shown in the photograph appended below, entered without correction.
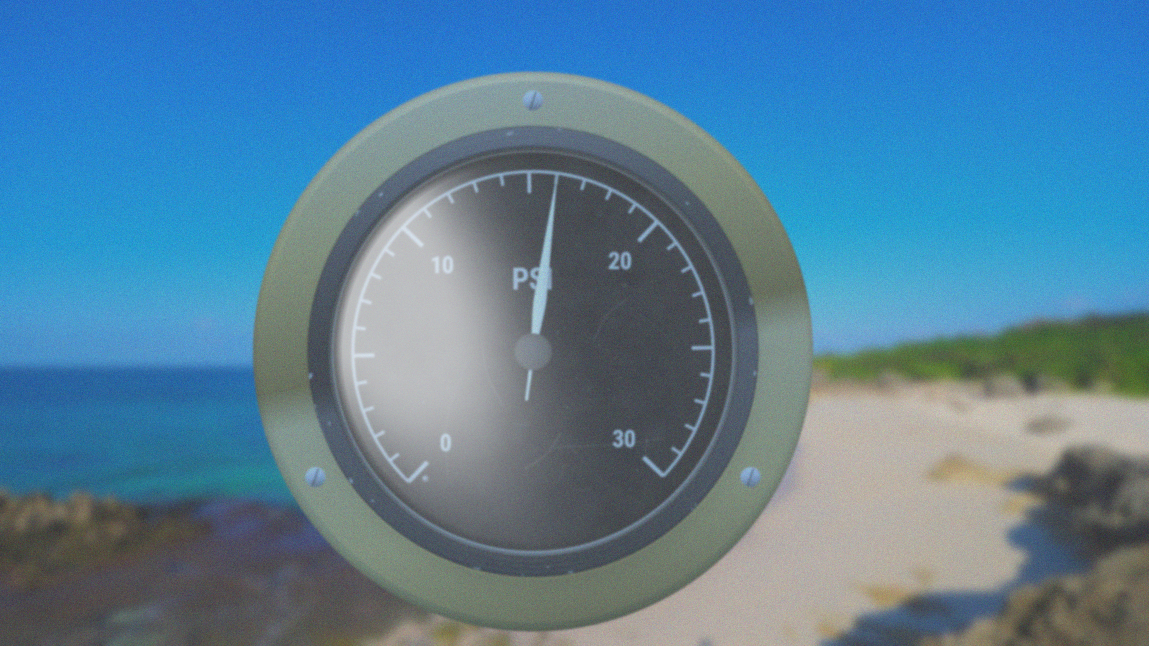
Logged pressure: 16 psi
